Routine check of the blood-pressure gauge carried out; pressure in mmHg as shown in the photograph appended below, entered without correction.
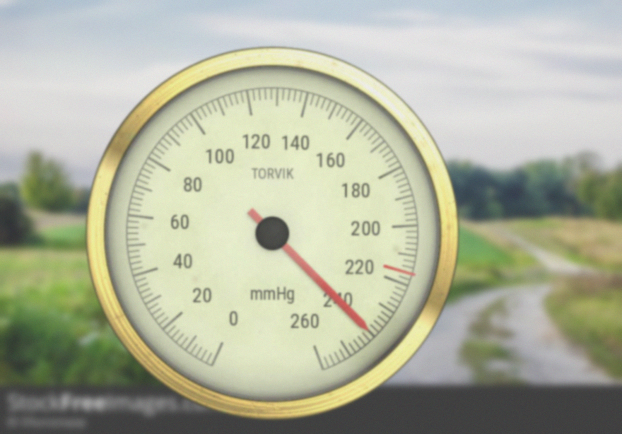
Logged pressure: 240 mmHg
